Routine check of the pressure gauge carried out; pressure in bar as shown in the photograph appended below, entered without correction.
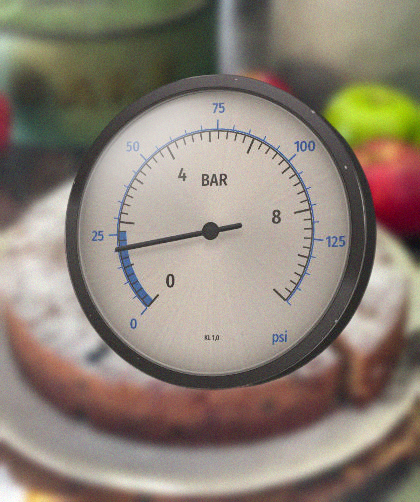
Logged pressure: 1.4 bar
